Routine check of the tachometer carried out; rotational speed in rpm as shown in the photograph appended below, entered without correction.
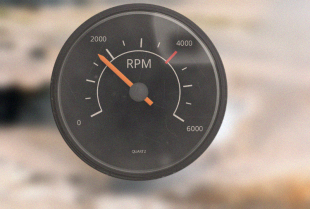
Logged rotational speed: 1750 rpm
